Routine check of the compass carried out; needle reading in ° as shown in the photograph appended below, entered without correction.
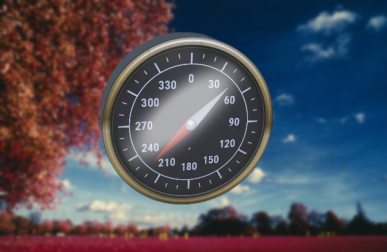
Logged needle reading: 225 °
